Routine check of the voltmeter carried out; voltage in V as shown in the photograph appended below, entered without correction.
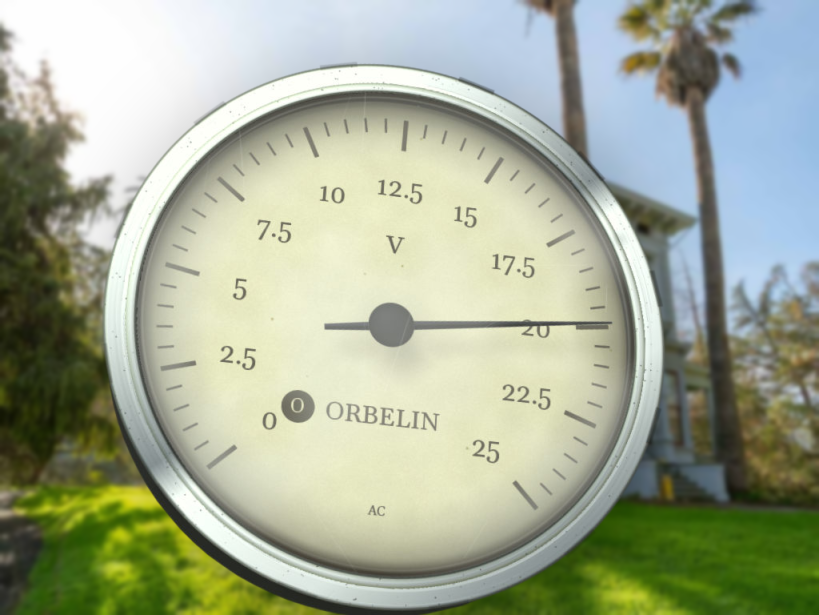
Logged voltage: 20 V
